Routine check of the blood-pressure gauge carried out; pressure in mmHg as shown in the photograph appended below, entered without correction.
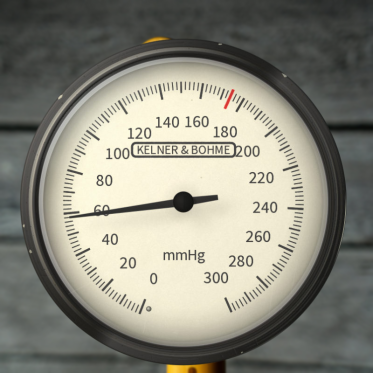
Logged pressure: 58 mmHg
